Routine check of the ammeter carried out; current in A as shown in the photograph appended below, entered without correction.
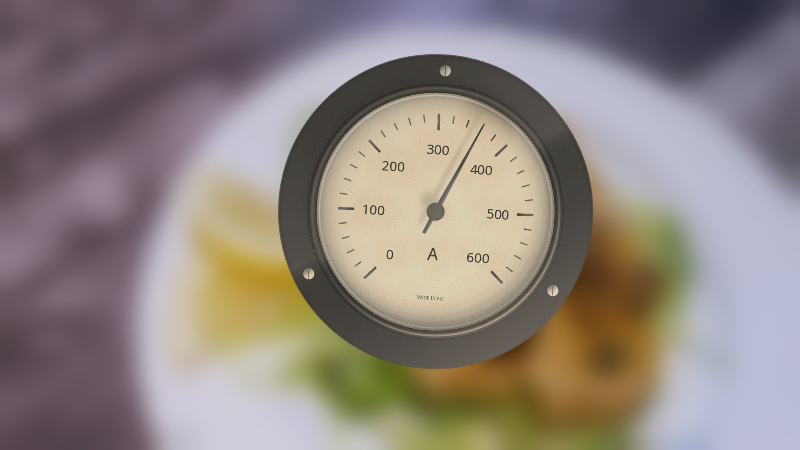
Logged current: 360 A
